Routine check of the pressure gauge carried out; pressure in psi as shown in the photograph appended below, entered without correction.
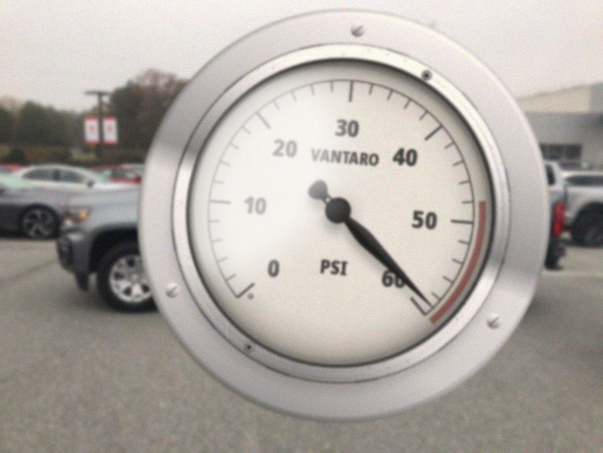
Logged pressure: 59 psi
